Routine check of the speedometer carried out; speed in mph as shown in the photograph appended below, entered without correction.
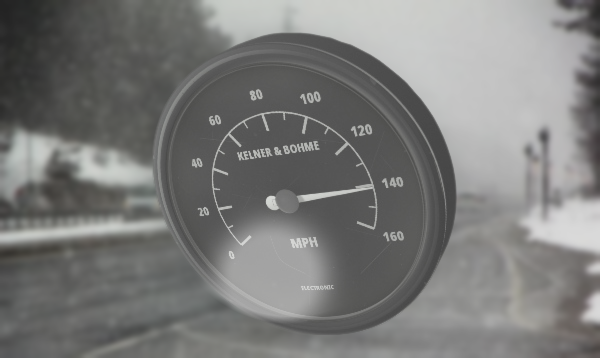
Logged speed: 140 mph
